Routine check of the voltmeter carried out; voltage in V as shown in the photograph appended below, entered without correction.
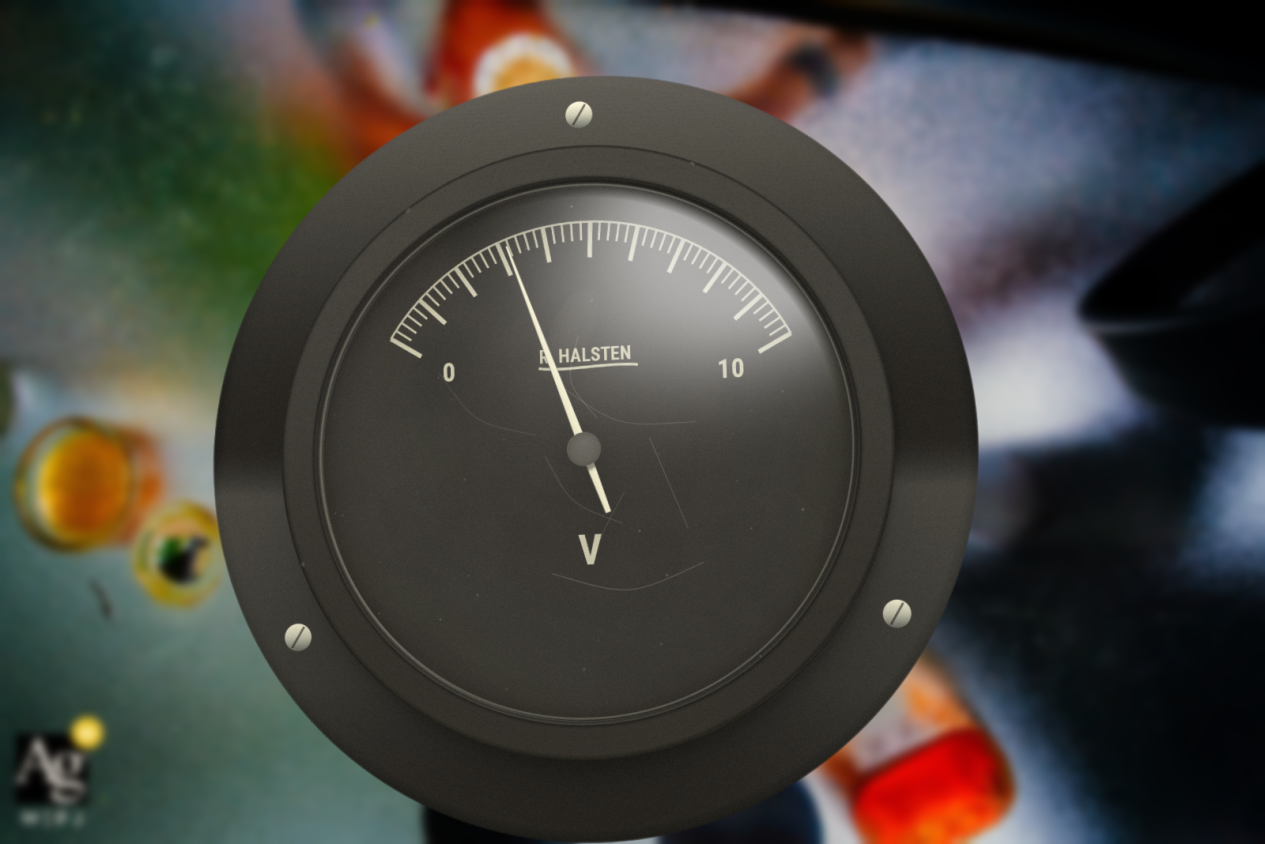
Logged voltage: 3.2 V
